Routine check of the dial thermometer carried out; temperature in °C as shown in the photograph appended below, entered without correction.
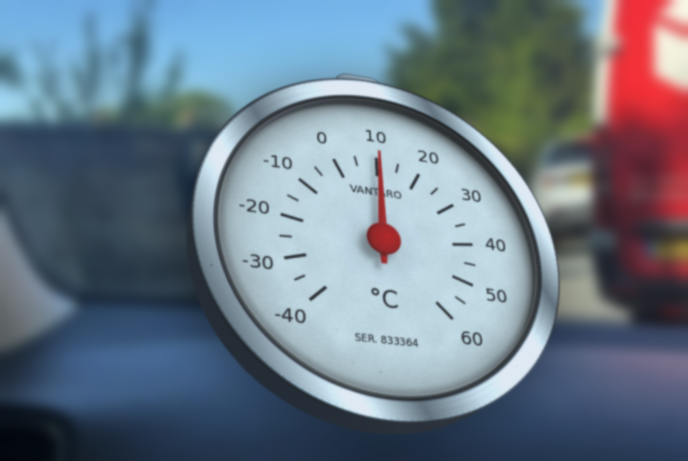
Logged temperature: 10 °C
